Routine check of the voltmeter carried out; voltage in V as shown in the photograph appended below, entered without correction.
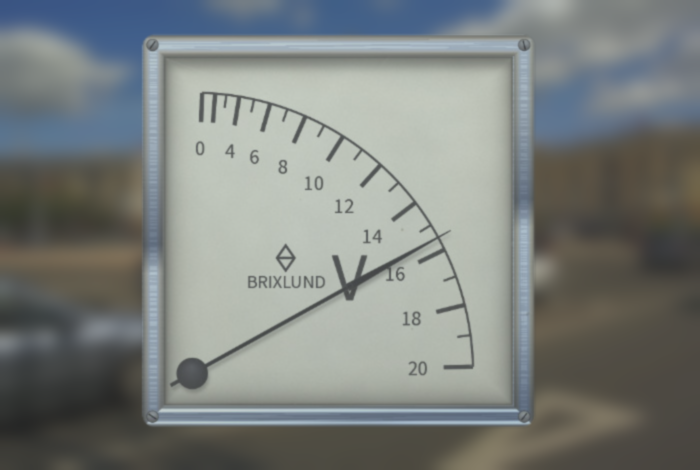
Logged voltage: 15.5 V
